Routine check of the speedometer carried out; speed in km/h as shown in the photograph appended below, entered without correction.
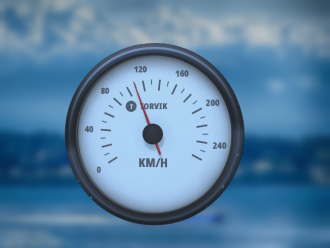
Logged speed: 110 km/h
